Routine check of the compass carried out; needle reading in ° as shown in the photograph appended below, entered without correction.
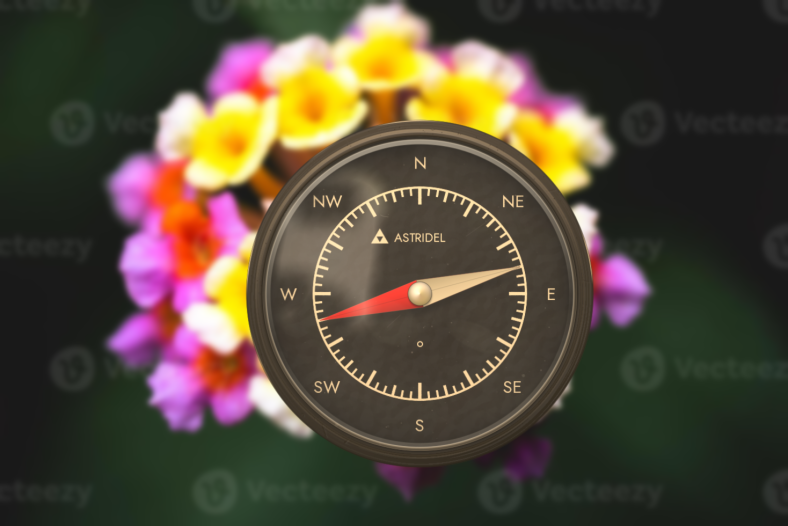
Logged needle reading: 255 °
